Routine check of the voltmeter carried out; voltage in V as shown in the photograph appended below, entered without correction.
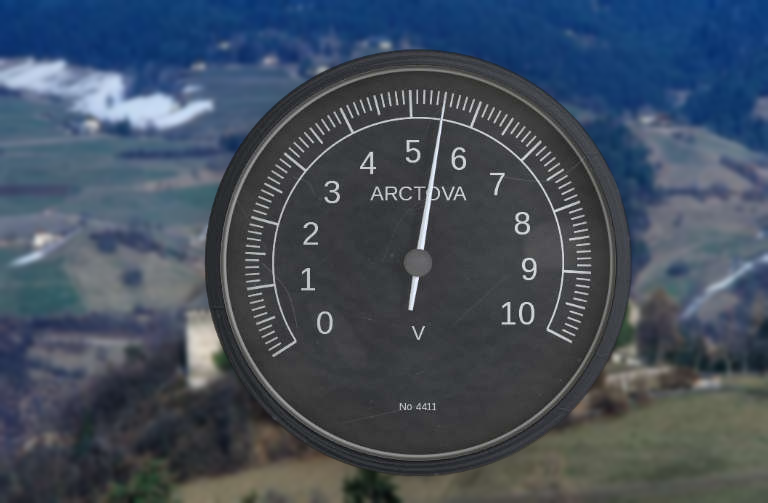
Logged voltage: 5.5 V
